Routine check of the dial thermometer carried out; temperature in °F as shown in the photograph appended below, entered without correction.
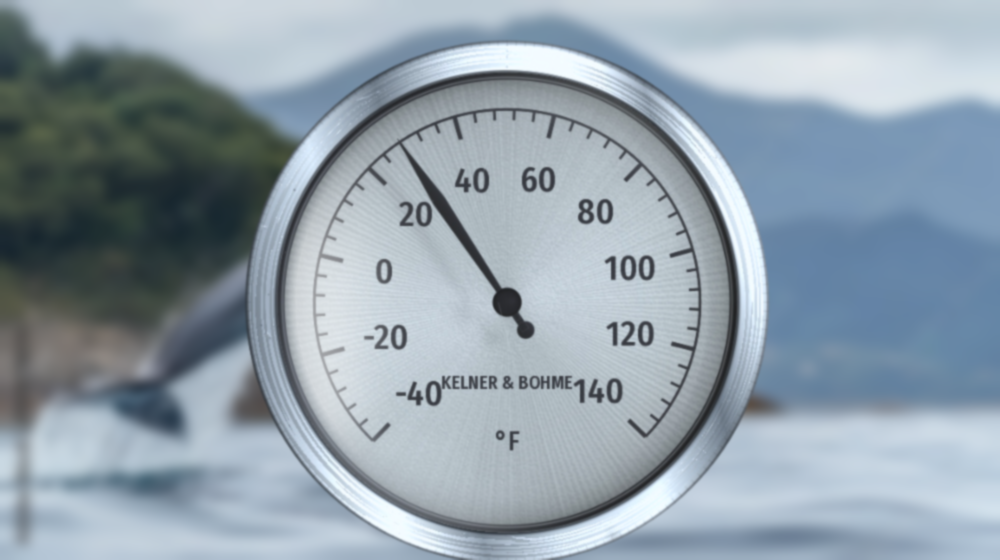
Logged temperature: 28 °F
